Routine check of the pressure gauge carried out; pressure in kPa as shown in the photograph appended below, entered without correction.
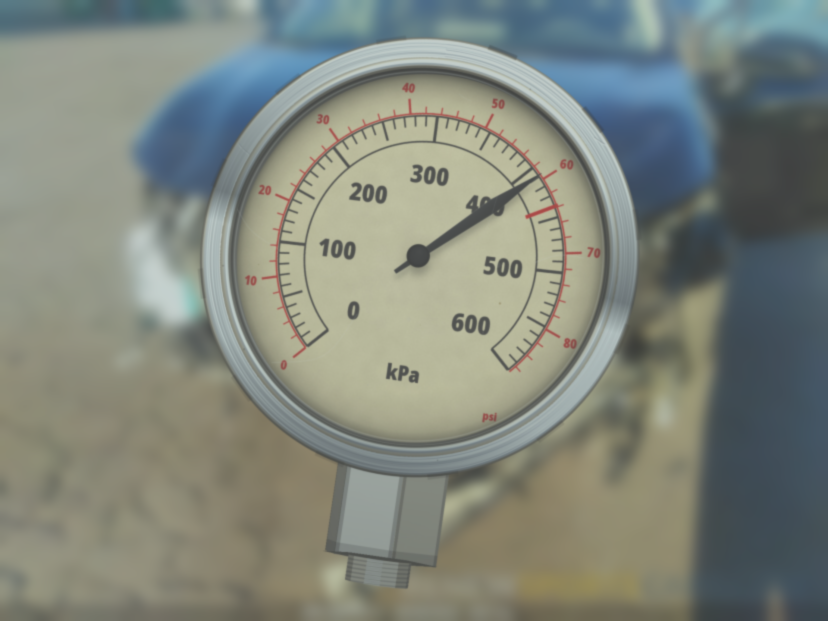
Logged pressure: 410 kPa
